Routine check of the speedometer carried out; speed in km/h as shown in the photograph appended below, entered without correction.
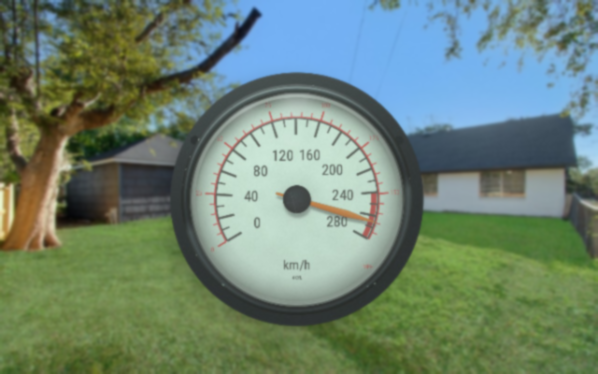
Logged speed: 265 km/h
